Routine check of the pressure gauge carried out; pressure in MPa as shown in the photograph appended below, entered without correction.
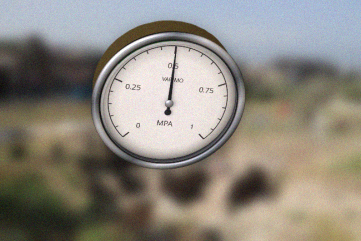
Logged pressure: 0.5 MPa
